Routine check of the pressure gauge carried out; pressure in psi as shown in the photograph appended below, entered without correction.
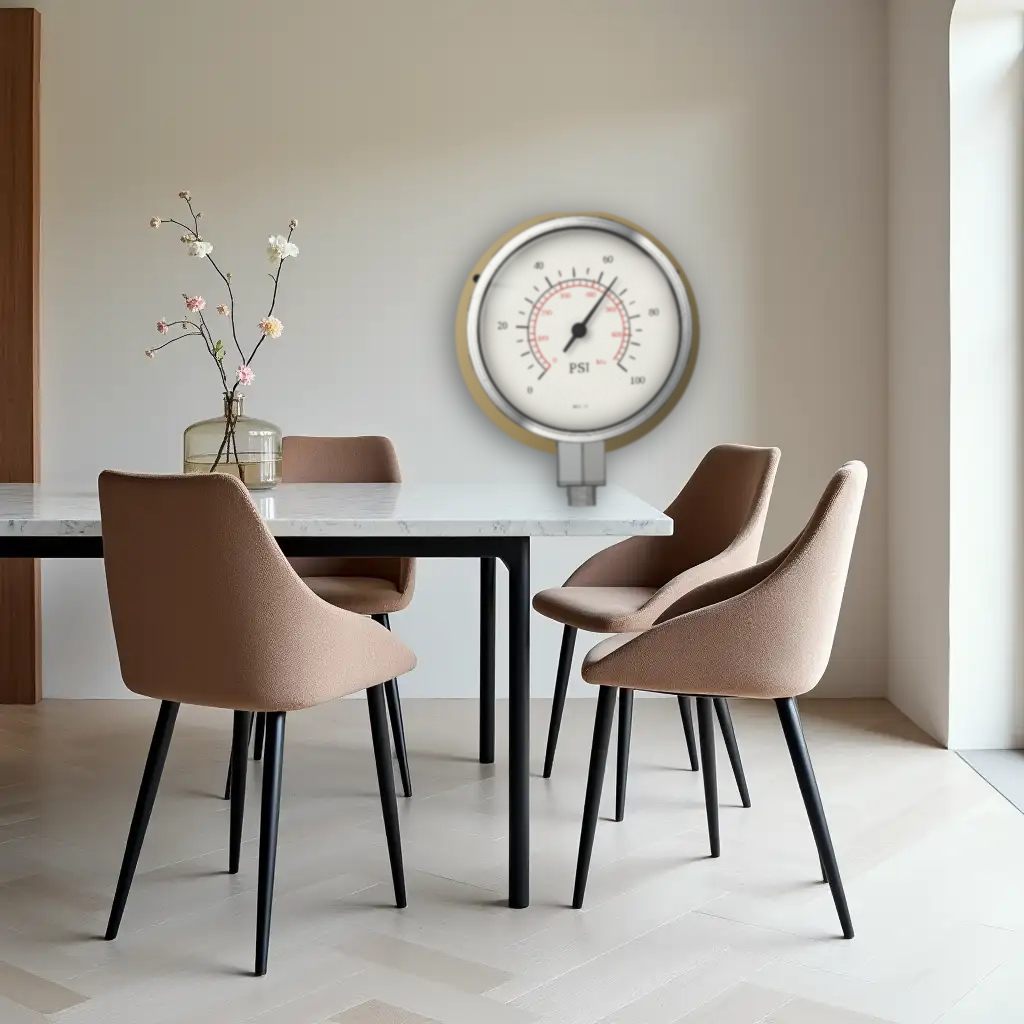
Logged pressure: 65 psi
